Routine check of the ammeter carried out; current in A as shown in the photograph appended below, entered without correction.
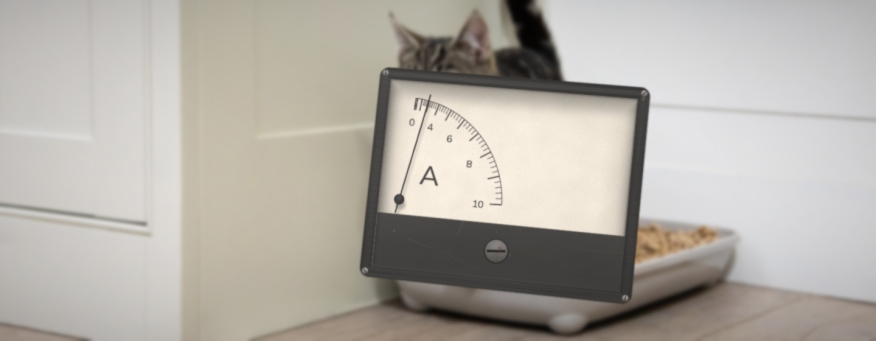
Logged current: 3 A
